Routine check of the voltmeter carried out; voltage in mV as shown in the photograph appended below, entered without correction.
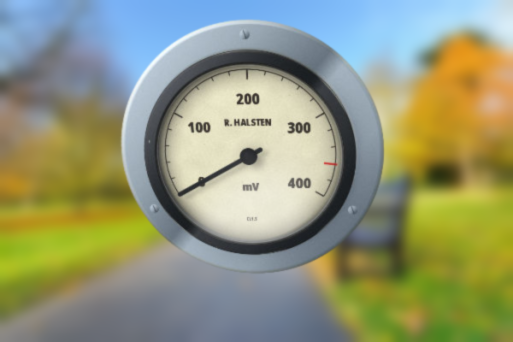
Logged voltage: 0 mV
